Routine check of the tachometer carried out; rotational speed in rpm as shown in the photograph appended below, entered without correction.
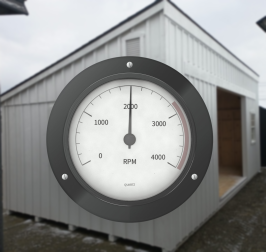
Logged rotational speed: 2000 rpm
